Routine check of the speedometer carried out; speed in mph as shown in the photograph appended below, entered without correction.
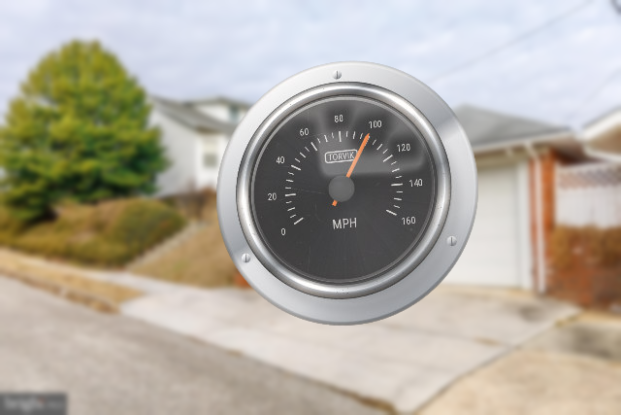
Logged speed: 100 mph
